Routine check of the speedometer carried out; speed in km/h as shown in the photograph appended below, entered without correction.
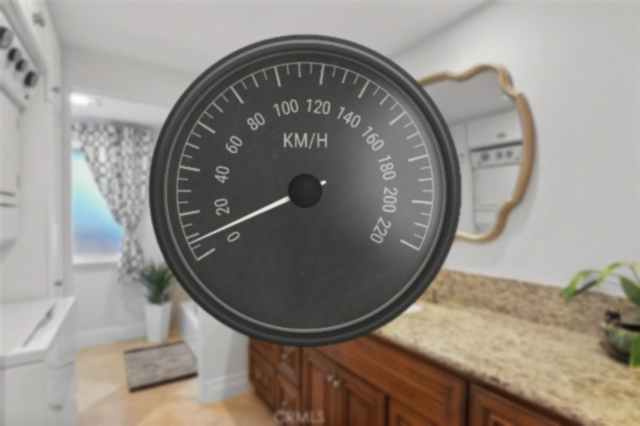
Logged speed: 7.5 km/h
